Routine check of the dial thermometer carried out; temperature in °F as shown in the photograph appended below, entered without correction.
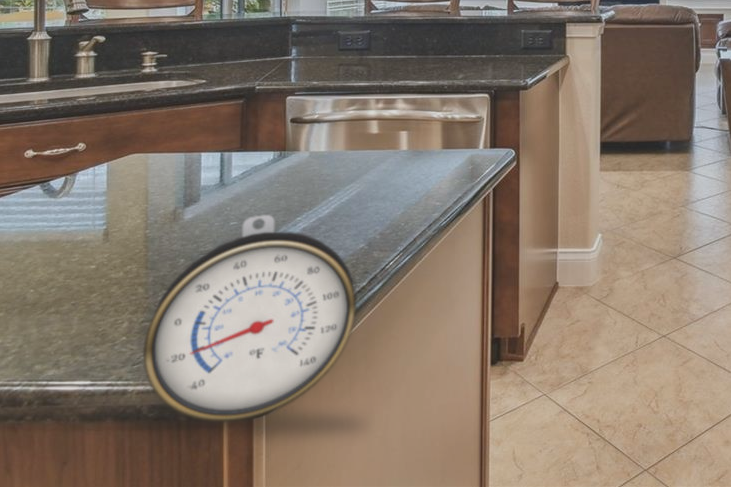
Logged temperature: -20 °F
